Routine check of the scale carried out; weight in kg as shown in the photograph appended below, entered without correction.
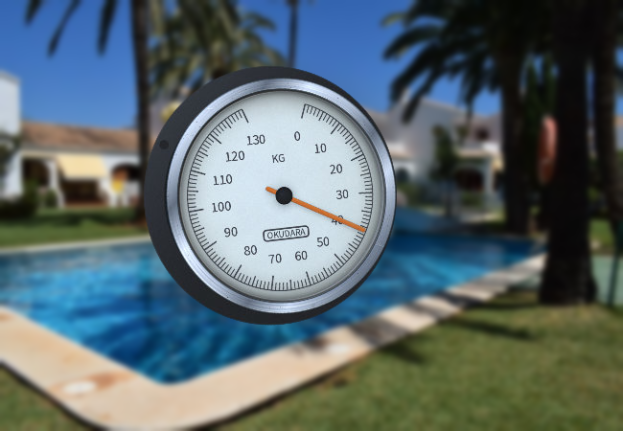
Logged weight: 40 kg
